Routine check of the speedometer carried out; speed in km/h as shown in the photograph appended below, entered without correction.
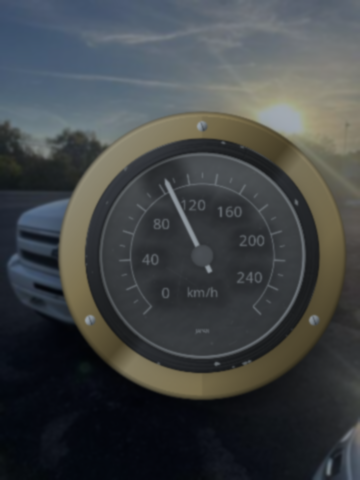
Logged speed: 105 km/h
